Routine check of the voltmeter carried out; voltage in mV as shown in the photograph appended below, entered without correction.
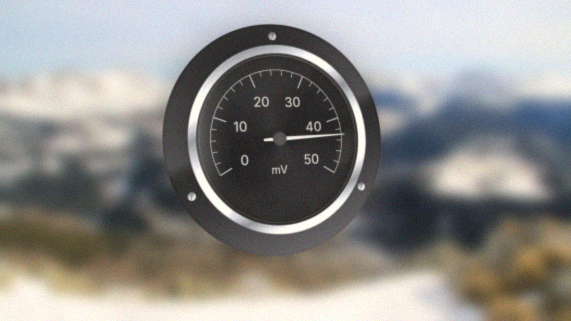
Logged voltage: 43 mV
